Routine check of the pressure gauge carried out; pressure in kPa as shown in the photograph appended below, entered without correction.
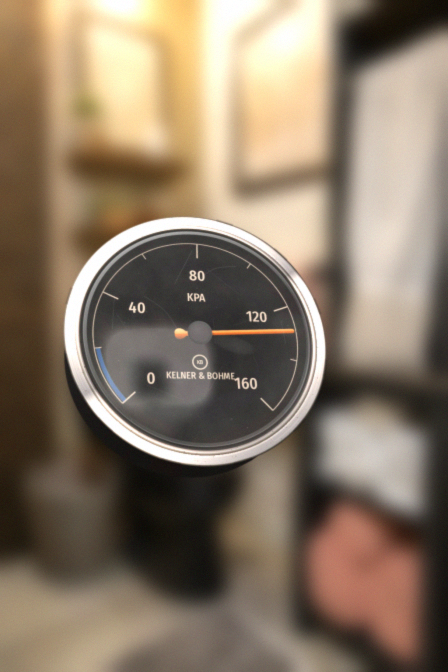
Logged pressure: 130 kPa
